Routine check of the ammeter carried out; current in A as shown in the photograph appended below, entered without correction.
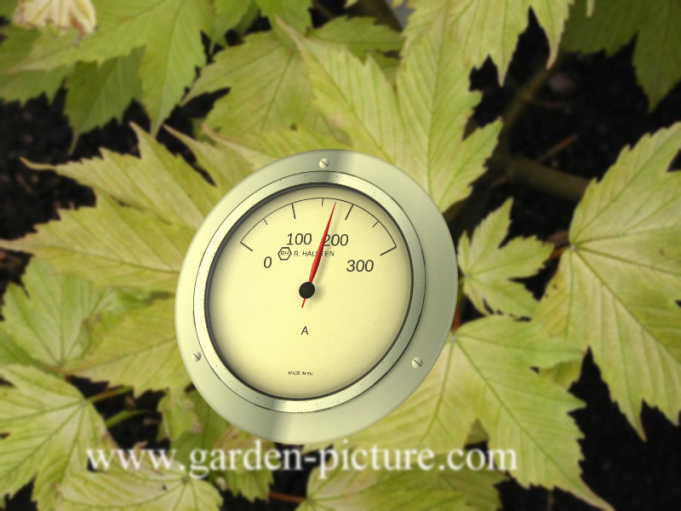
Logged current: 175 A
